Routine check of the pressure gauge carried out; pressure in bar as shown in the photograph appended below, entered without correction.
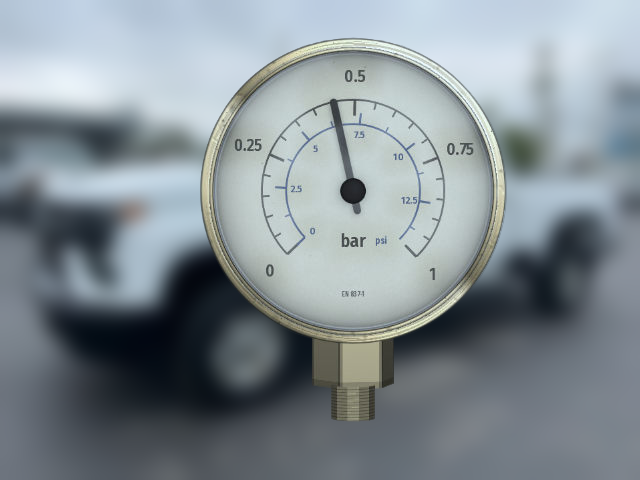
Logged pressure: 0.45 bar
